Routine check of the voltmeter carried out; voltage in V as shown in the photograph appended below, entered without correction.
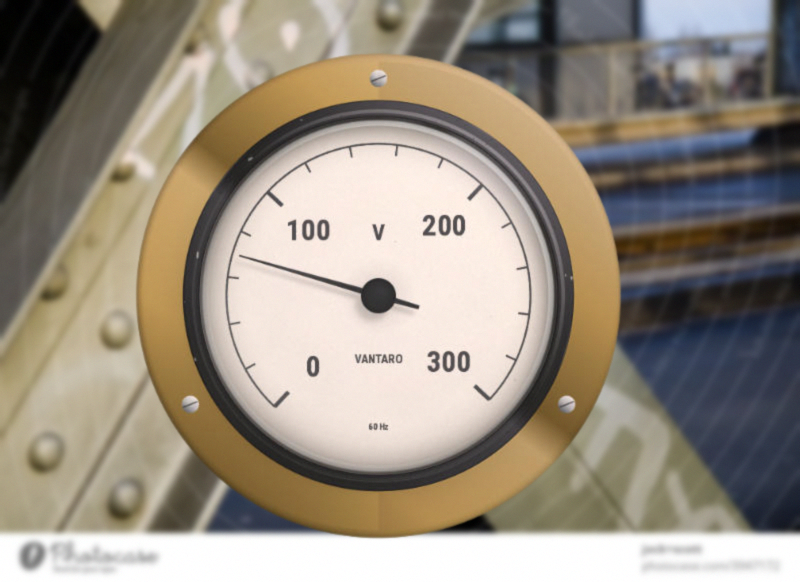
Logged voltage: 70 V
